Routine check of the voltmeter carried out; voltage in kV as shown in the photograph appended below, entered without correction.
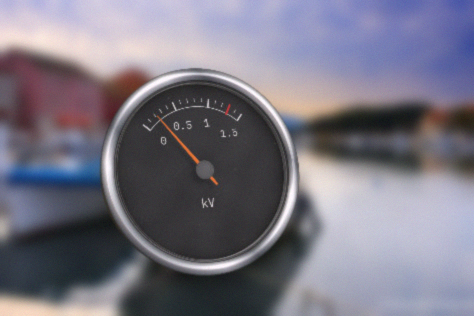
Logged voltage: 0.2 kV
